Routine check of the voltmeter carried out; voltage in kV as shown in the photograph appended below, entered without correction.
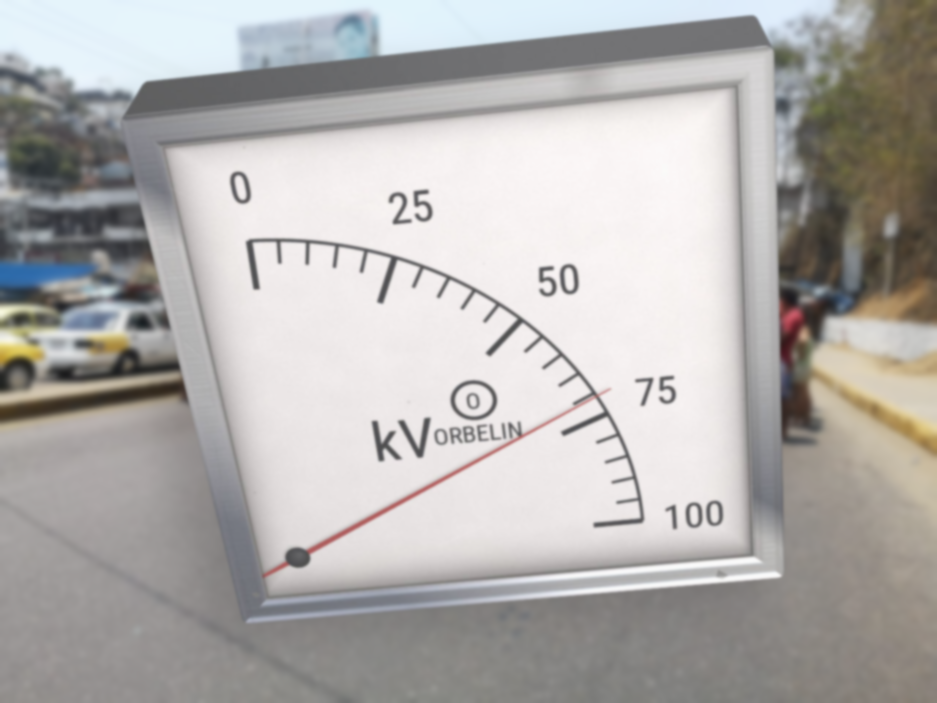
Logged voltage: 70 kV
